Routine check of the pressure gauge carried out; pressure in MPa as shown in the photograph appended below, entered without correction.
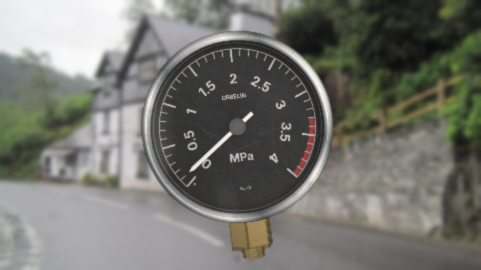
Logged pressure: 0.1 MPa
